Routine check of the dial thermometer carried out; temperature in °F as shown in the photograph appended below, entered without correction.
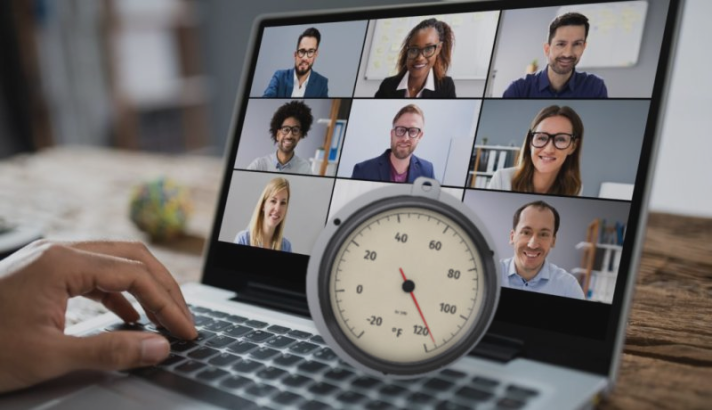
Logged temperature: 116 °F
